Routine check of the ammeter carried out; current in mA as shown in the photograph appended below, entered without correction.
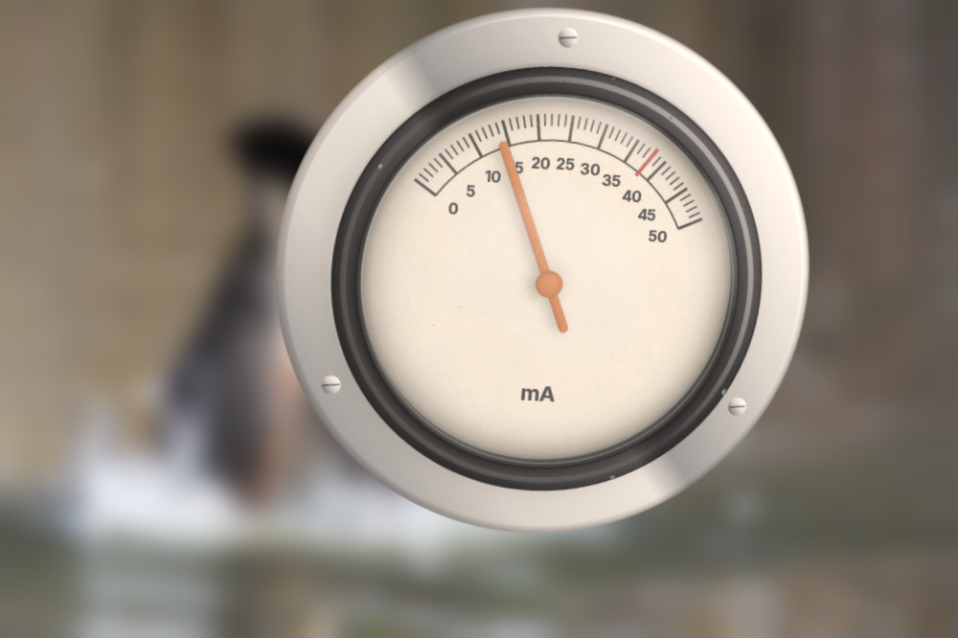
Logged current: 14 mA
